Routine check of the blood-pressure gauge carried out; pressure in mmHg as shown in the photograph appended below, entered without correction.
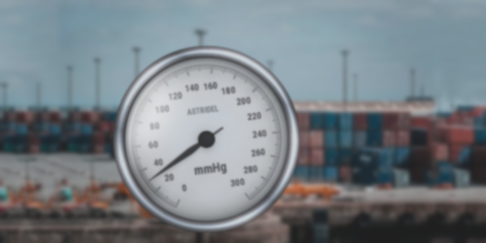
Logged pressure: 30 mmHg
